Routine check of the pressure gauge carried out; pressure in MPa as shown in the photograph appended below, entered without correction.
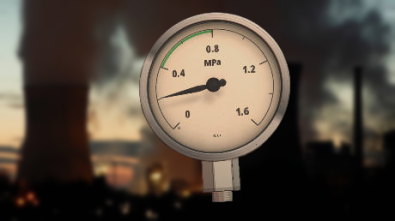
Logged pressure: 0.2 MPa
